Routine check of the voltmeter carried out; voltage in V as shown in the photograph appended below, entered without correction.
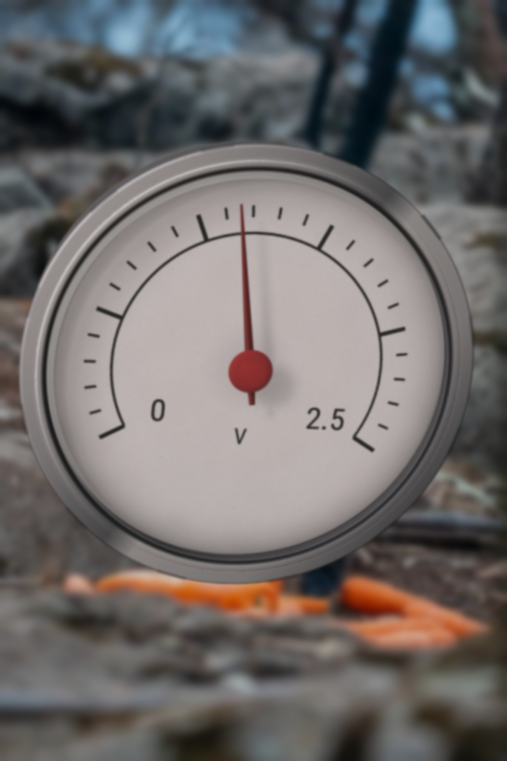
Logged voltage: 1.15 V
